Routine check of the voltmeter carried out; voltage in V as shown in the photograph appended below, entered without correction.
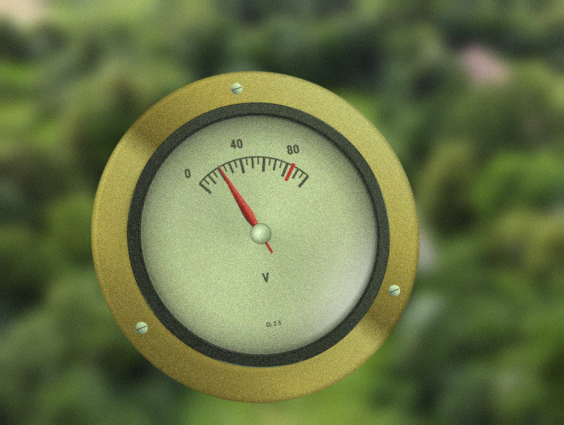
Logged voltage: 20 V
